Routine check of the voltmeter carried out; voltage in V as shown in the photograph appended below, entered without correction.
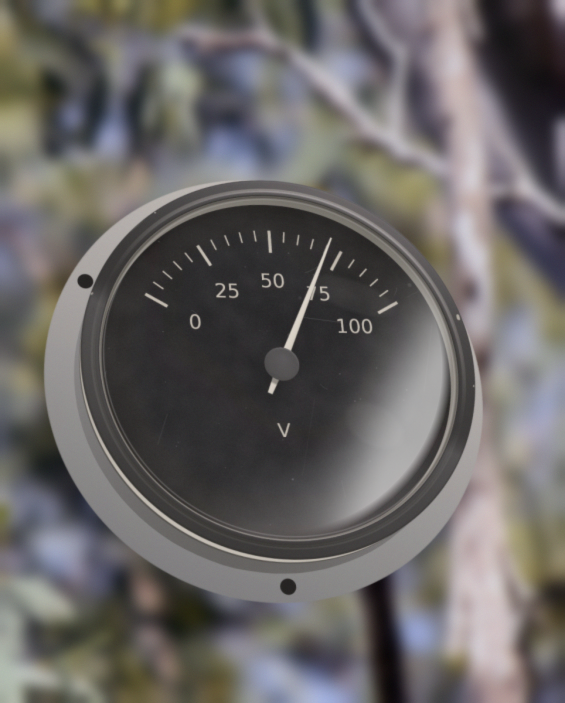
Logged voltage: 70 V
